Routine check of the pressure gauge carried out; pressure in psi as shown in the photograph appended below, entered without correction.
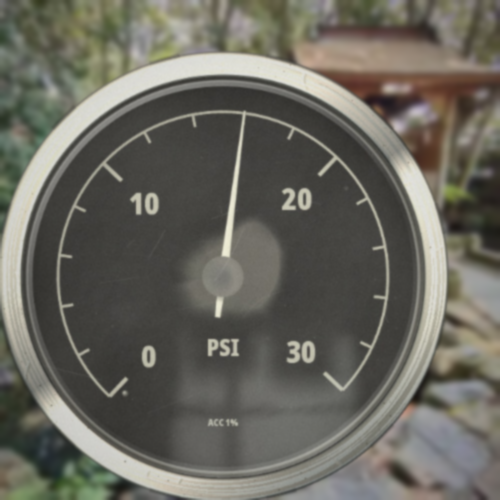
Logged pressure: 16 psi
